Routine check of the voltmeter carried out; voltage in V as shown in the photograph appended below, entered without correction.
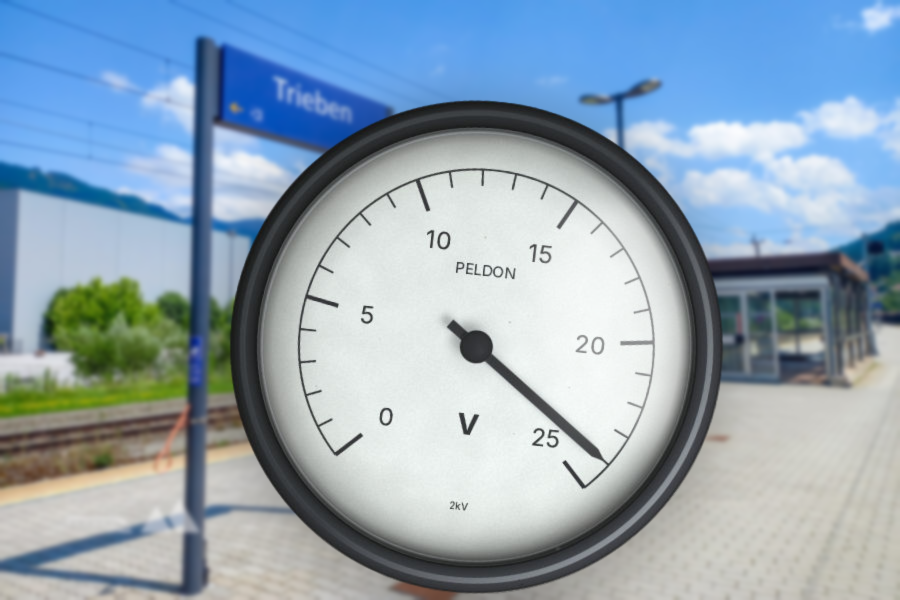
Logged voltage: 24 V
